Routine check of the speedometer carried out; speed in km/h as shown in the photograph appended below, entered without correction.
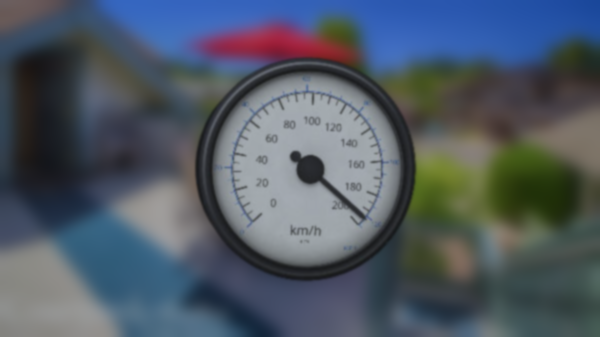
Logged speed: 195 km/h
